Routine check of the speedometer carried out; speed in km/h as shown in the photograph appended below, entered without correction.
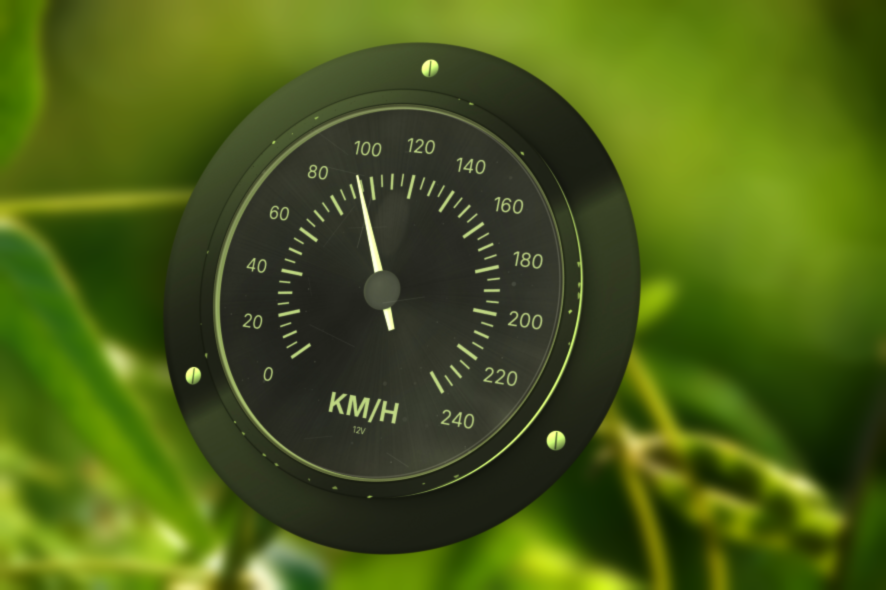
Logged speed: 95 km/h
